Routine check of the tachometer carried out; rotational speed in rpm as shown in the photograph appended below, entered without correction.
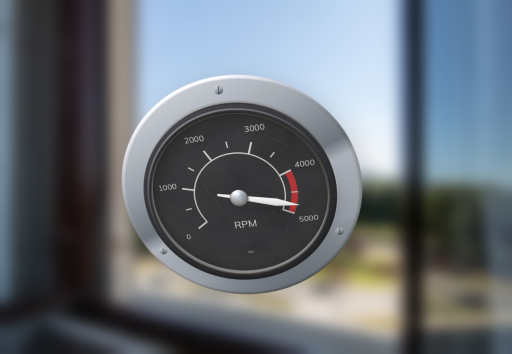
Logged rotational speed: 4750 rpm
